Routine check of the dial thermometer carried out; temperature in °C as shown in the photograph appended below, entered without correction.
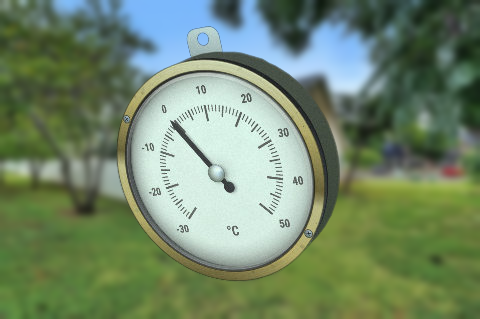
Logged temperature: 0 °C
